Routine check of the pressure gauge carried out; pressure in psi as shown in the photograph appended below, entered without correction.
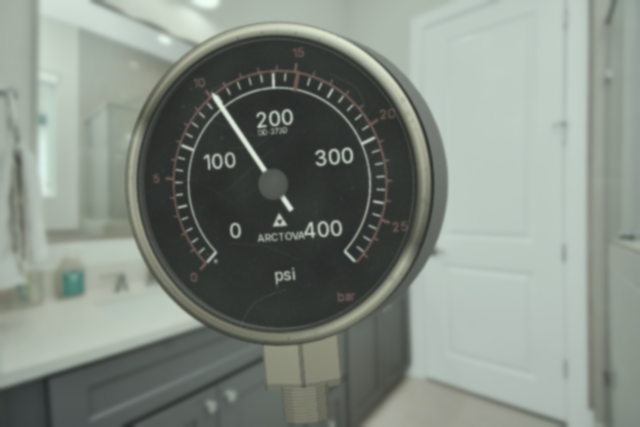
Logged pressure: 150 psi
